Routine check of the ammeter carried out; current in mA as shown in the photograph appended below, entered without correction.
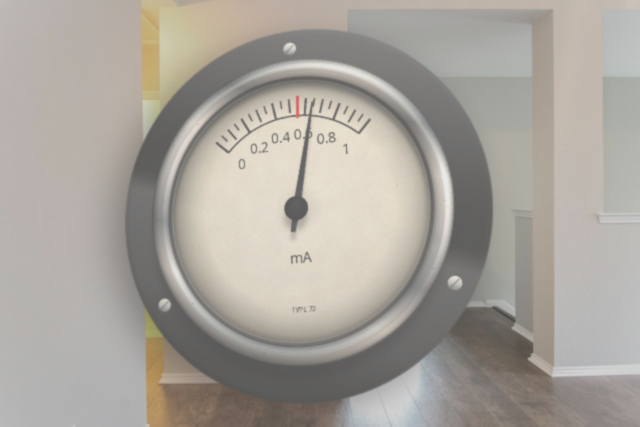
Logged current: 0.65 mA
